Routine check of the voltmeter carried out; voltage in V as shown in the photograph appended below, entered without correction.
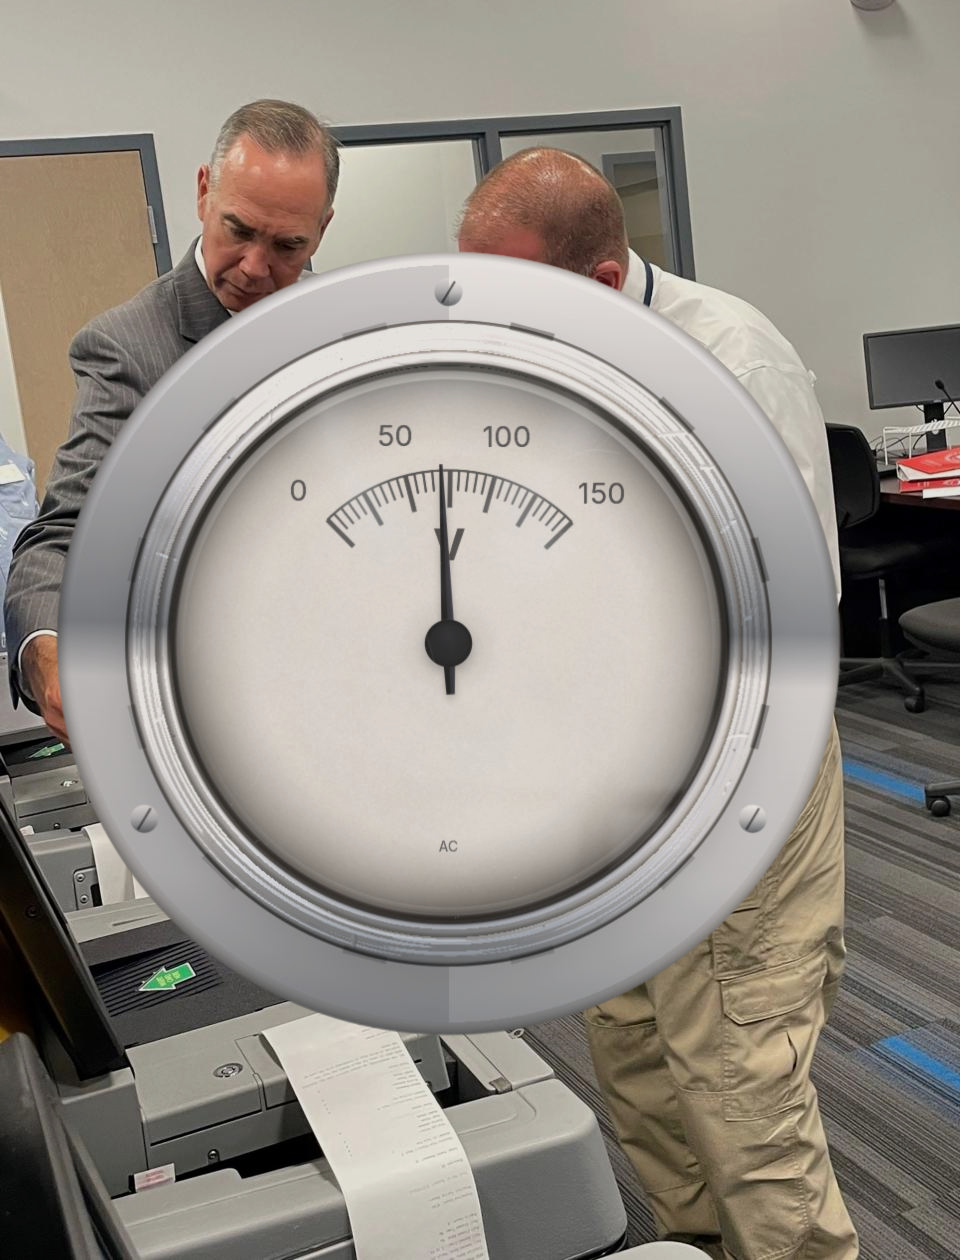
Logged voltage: 70 V
